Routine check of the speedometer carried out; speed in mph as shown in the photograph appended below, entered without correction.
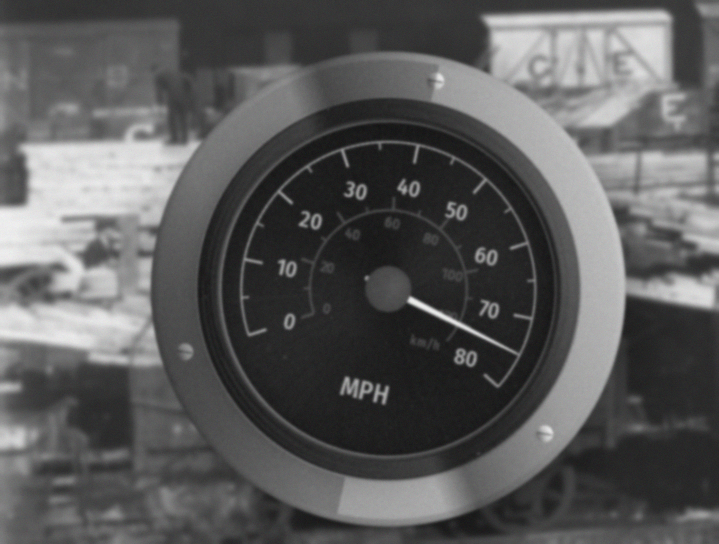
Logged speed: 75 mph
